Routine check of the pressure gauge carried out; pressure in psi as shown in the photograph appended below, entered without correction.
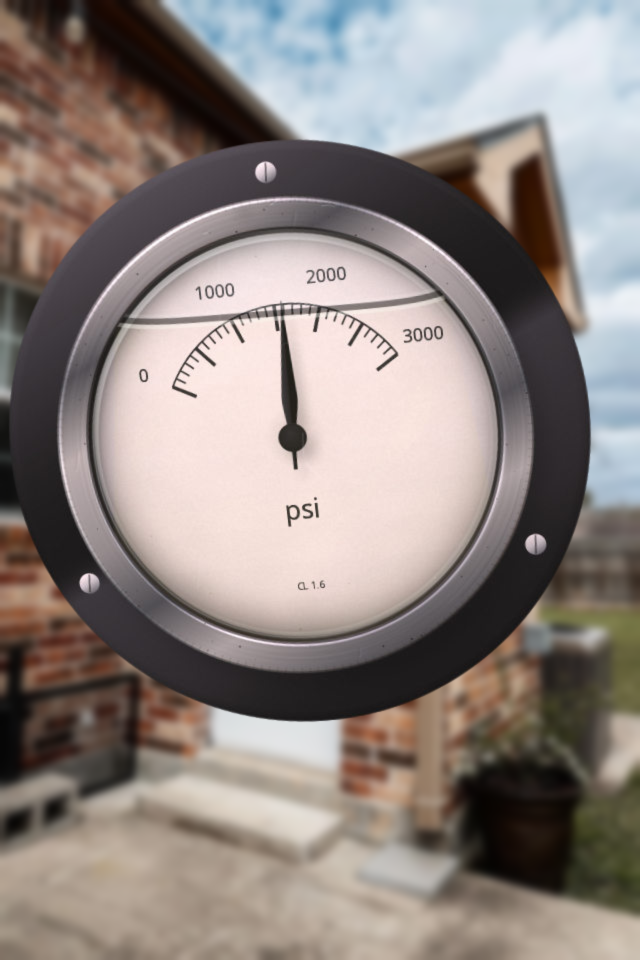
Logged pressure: 1600 psi
